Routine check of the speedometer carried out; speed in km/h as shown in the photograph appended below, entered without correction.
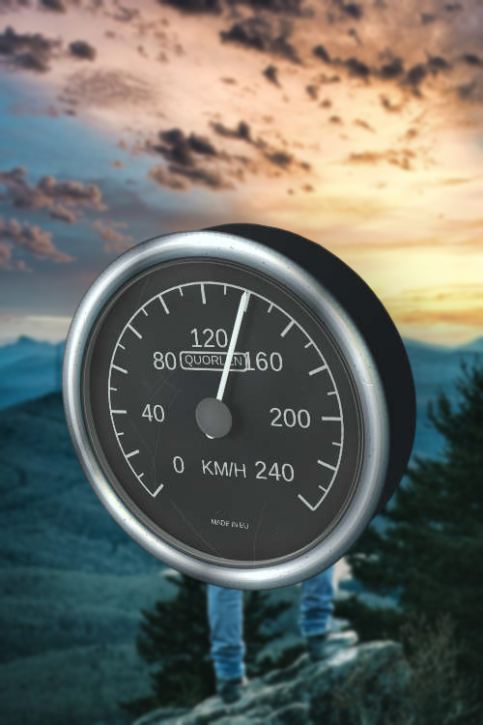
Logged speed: 140 km/h
